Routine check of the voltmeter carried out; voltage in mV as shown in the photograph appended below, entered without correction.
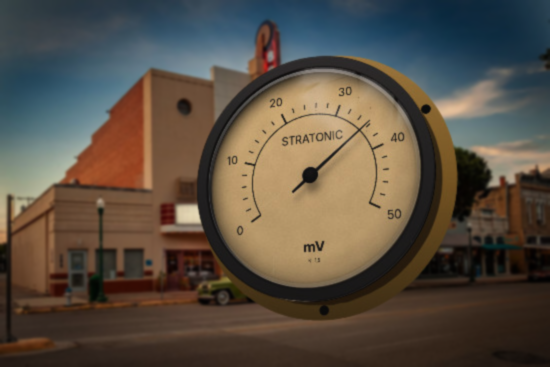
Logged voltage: 36 mV
